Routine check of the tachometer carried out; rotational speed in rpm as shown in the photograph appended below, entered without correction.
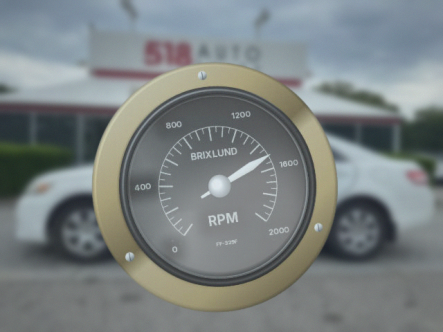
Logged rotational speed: 1500 rpm
